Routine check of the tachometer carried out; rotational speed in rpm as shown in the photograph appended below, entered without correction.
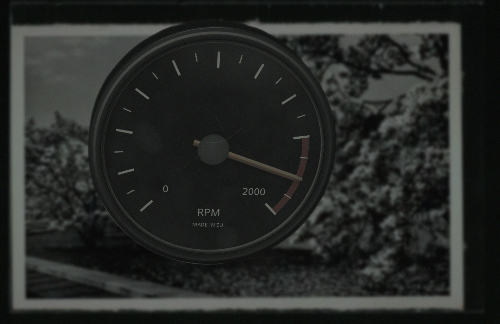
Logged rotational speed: 1800 rpm
